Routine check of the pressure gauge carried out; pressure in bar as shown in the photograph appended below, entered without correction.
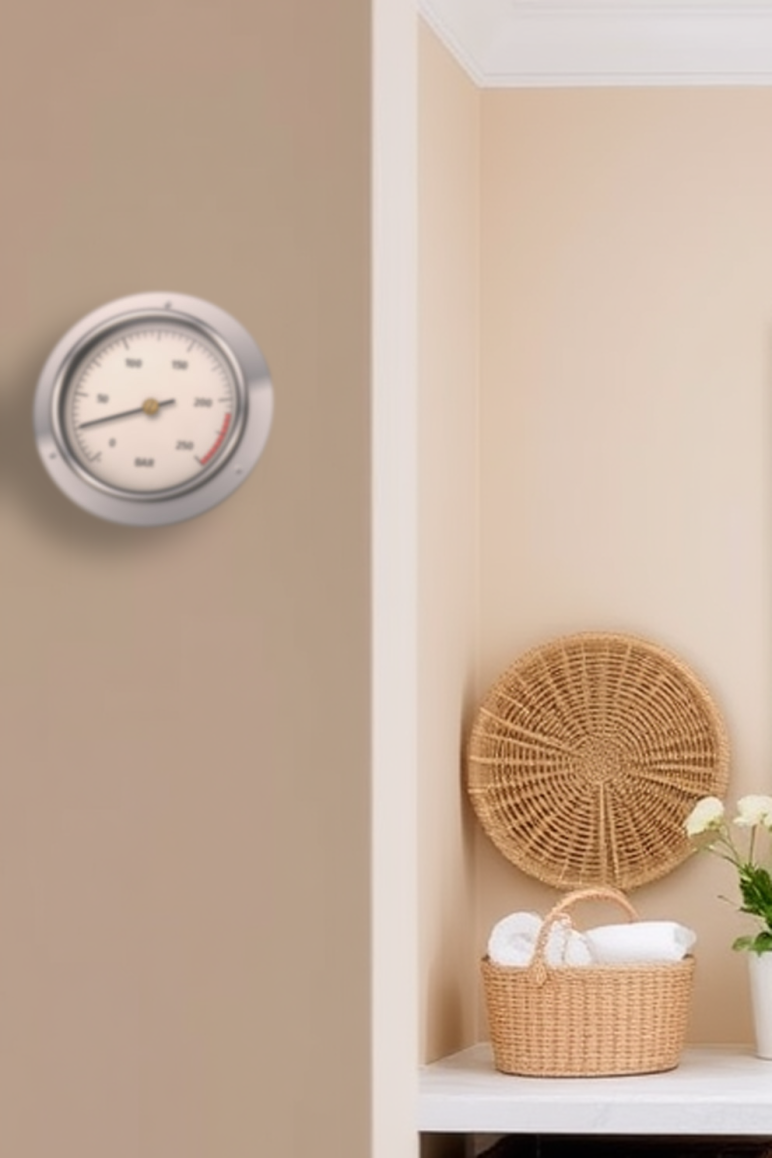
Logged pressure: 25 bar
